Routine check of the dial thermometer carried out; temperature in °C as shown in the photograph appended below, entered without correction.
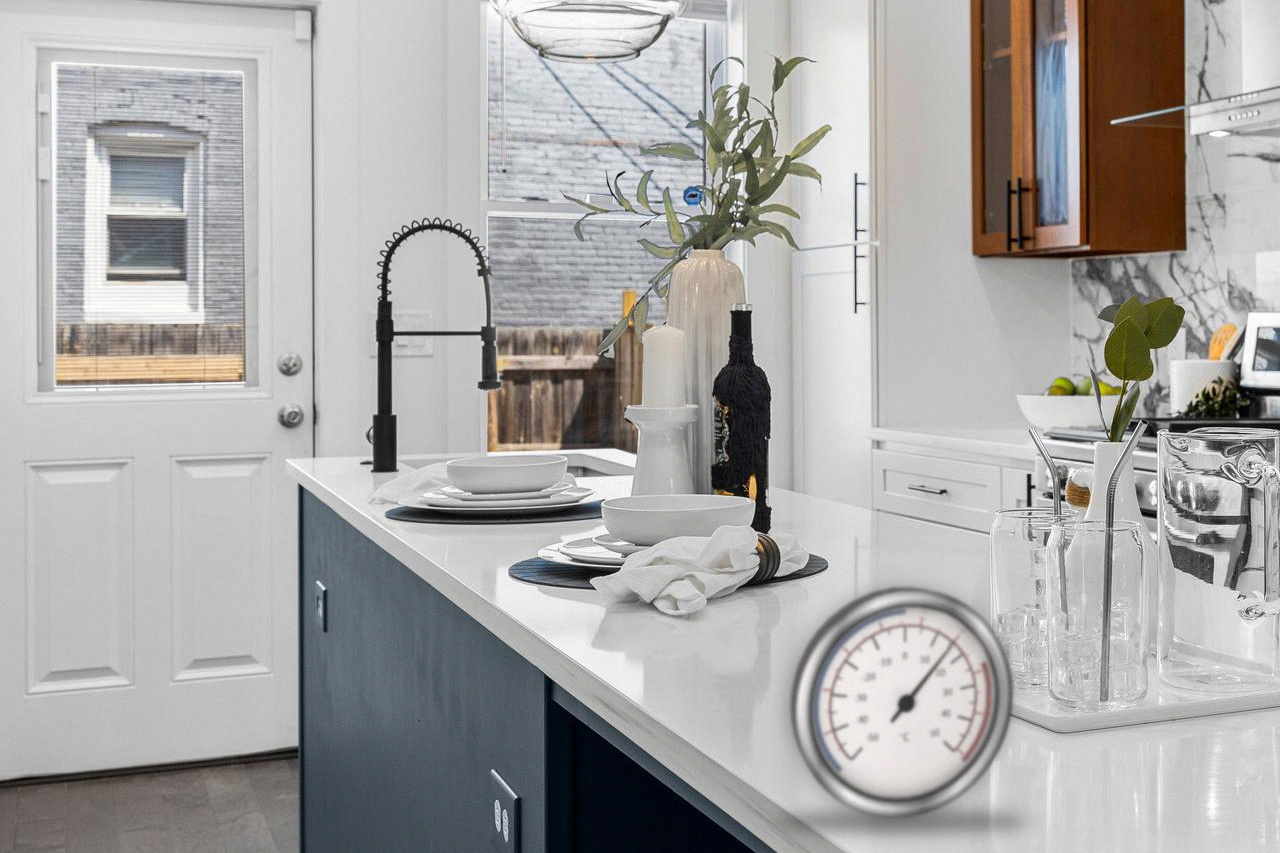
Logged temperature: 15 °C
